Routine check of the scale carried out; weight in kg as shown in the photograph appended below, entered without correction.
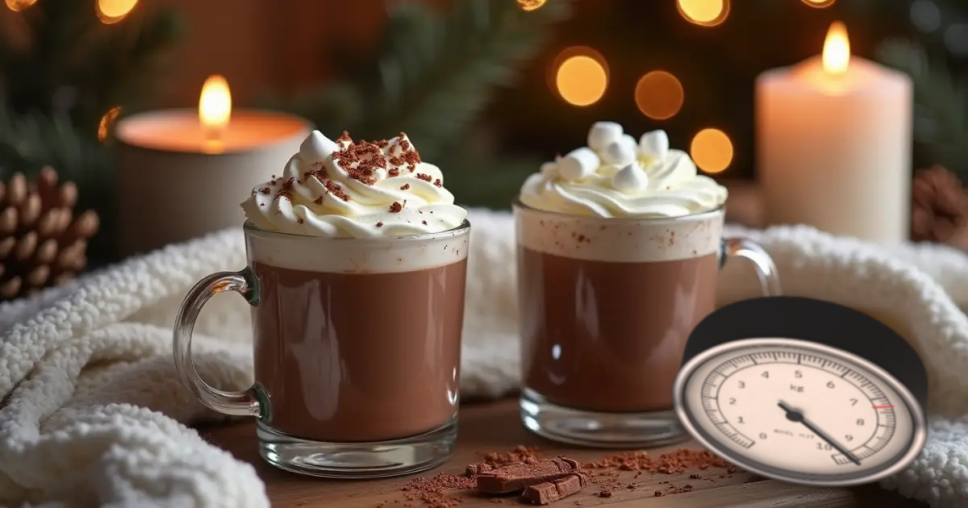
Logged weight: 9.5 kg
